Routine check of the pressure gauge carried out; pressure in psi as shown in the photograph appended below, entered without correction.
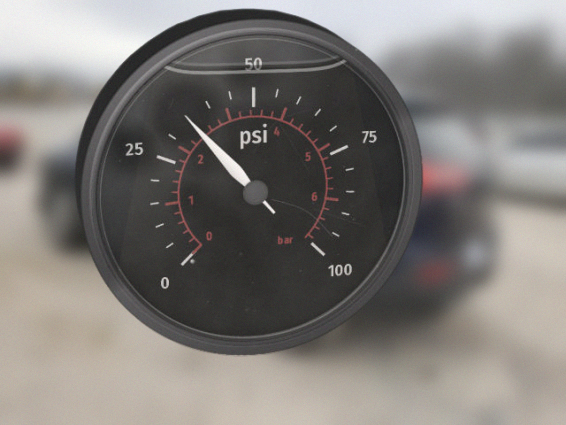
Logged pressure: 35 psi
